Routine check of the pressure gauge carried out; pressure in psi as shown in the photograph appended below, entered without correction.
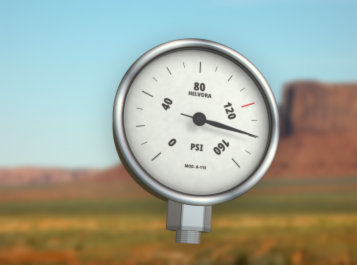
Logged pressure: 140 psi
